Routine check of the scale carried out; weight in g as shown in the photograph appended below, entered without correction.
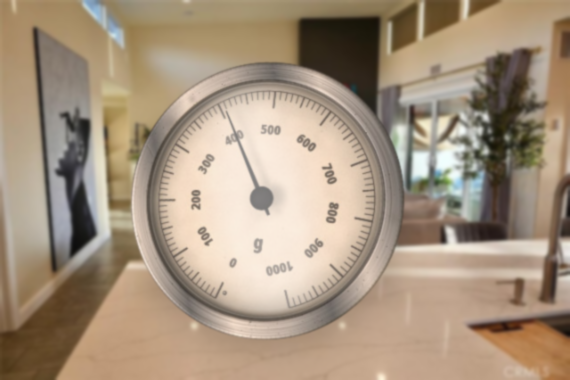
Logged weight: 410 g
